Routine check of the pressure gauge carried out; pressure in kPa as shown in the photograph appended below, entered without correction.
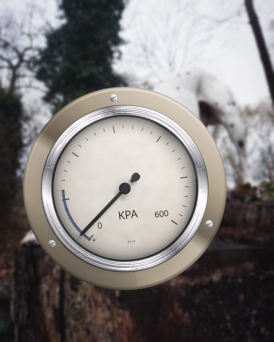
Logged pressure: 20 kPa
